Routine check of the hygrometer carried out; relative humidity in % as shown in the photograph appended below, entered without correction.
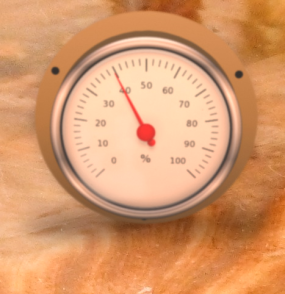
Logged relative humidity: 40 %
